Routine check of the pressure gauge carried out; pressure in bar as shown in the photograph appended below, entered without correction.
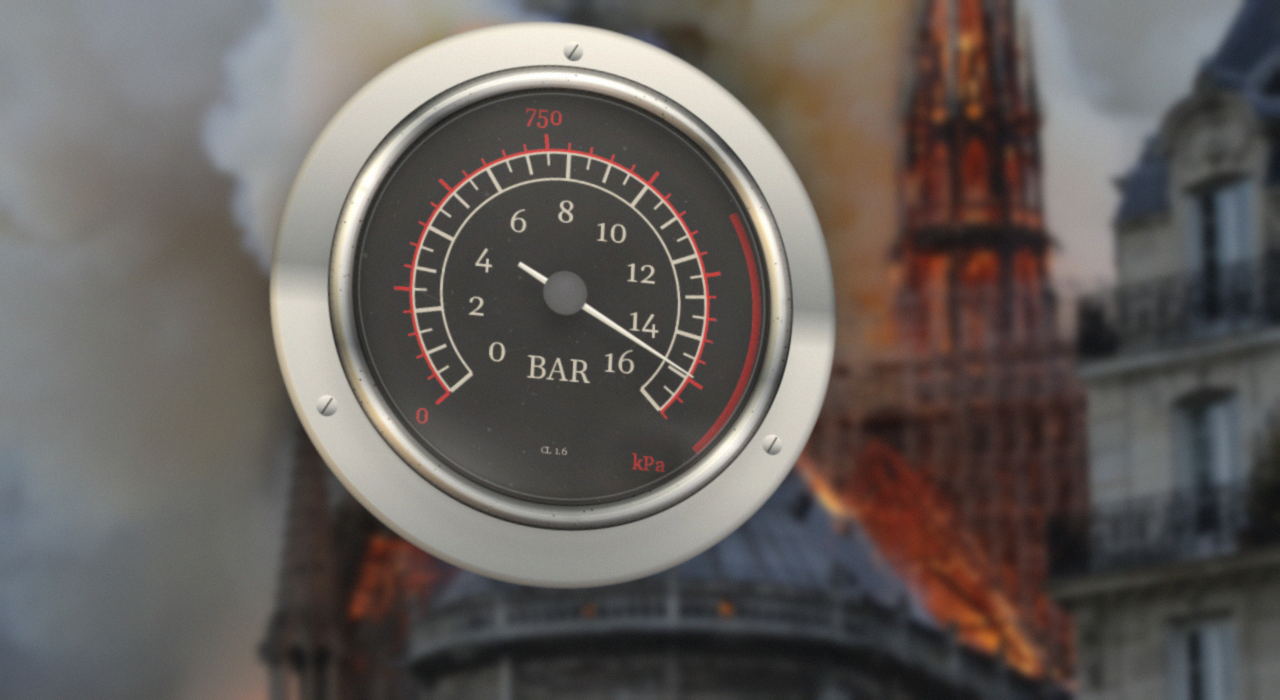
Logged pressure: 15 bar
